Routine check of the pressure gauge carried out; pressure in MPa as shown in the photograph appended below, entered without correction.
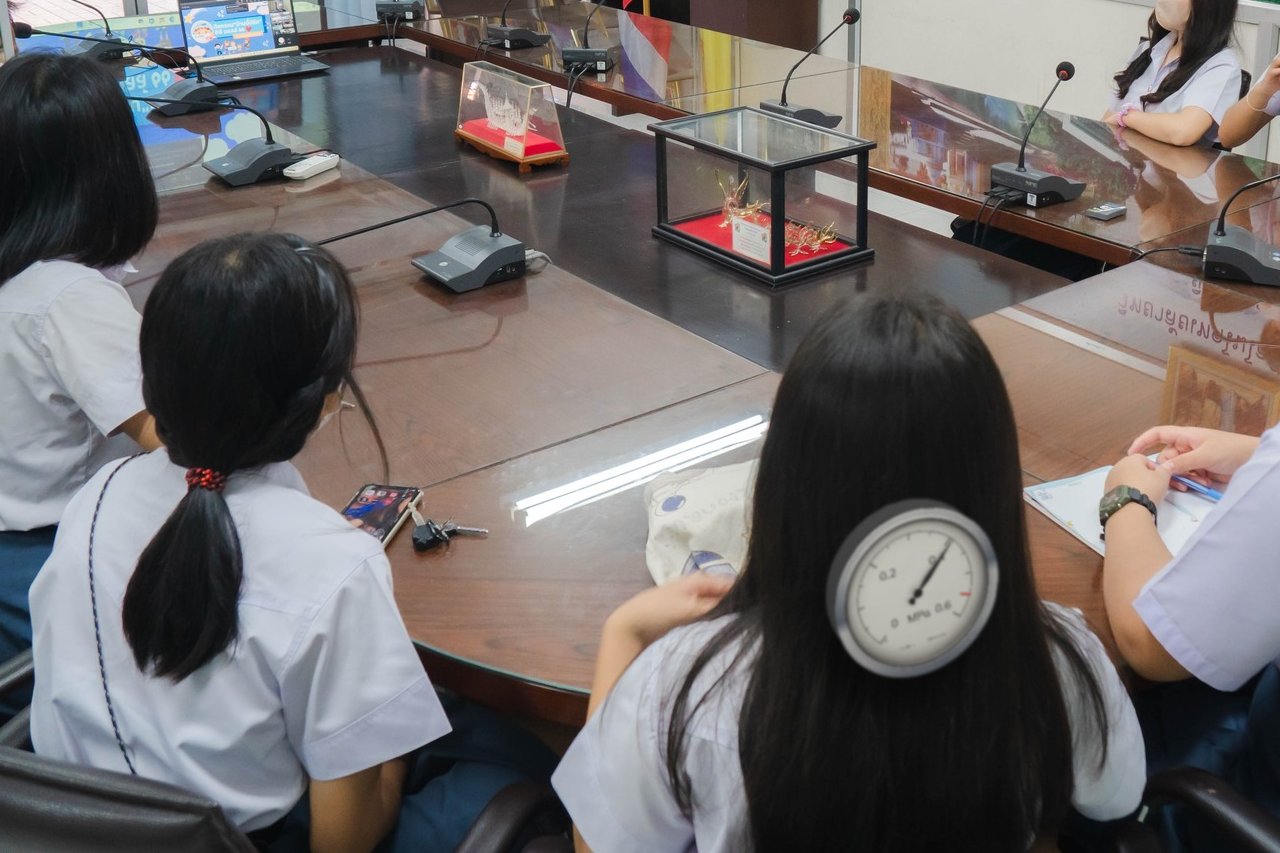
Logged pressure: 0.4 MPa
